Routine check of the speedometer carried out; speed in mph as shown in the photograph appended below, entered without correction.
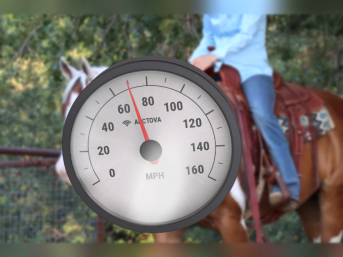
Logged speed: 70 mph
